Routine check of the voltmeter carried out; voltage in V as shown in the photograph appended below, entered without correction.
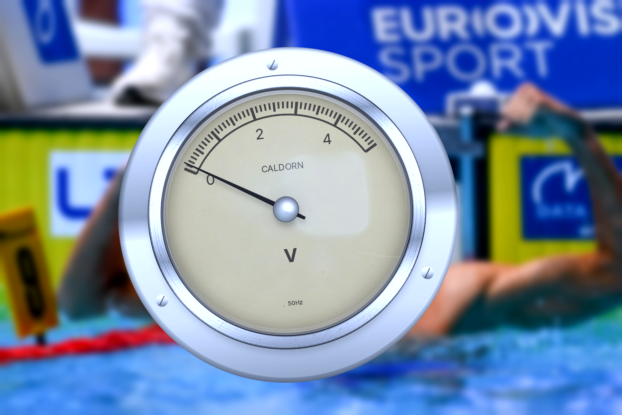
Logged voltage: 0.1 V
